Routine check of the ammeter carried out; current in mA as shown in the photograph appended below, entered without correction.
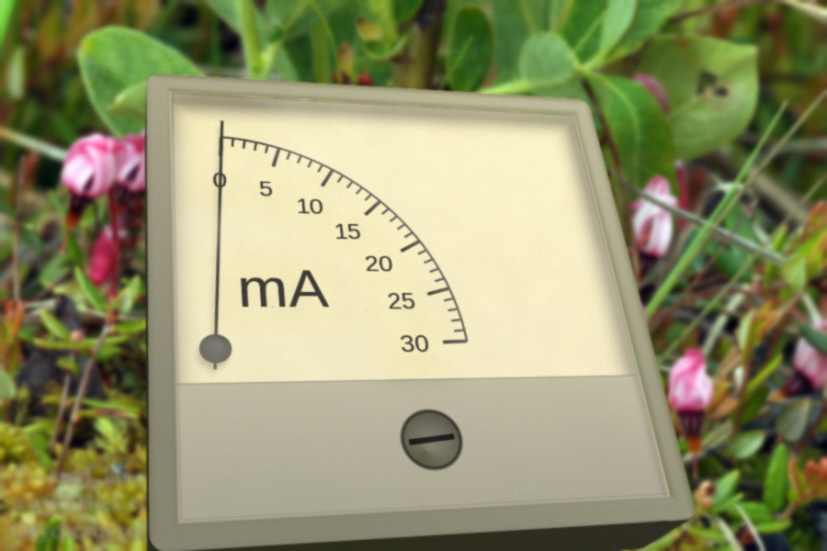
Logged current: 0 mA
